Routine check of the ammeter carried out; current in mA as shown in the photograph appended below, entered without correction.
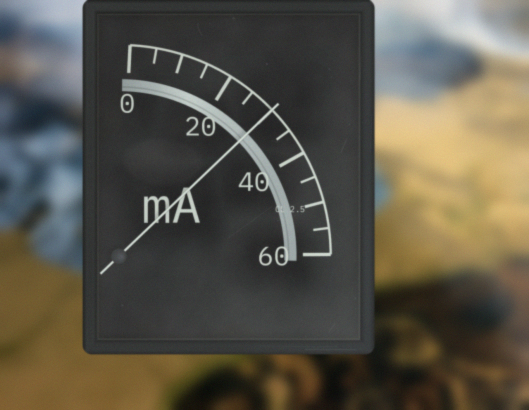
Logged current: 30 mA
